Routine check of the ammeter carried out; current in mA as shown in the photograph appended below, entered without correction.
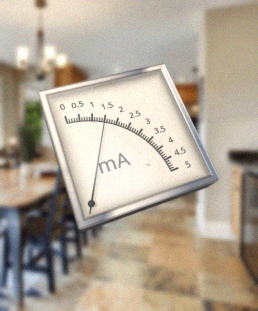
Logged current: 1.5 mA
